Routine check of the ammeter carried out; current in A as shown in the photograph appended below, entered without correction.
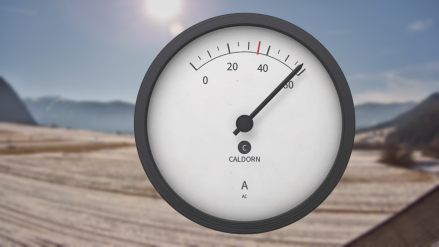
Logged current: 57.5 A
